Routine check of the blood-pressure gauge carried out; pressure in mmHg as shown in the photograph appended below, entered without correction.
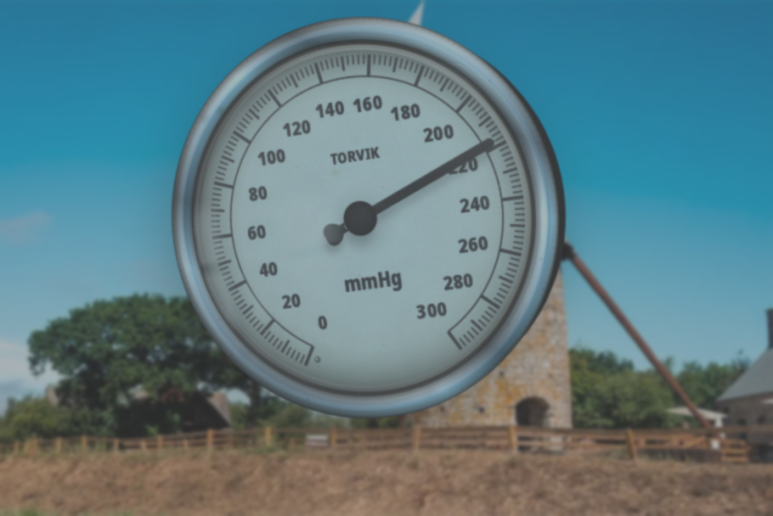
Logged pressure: 218 mmHg
